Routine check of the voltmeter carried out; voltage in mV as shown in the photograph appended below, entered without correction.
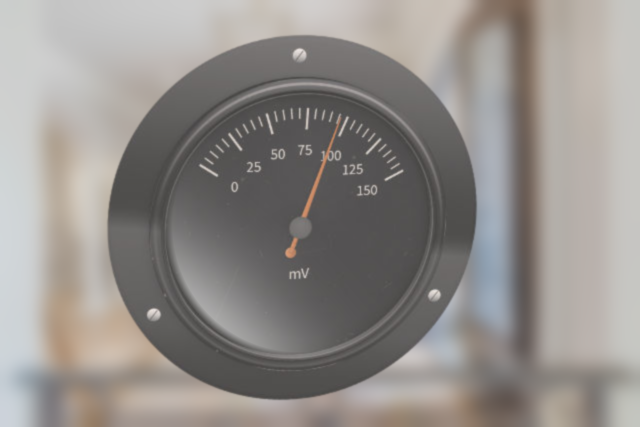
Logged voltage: 95 mV
